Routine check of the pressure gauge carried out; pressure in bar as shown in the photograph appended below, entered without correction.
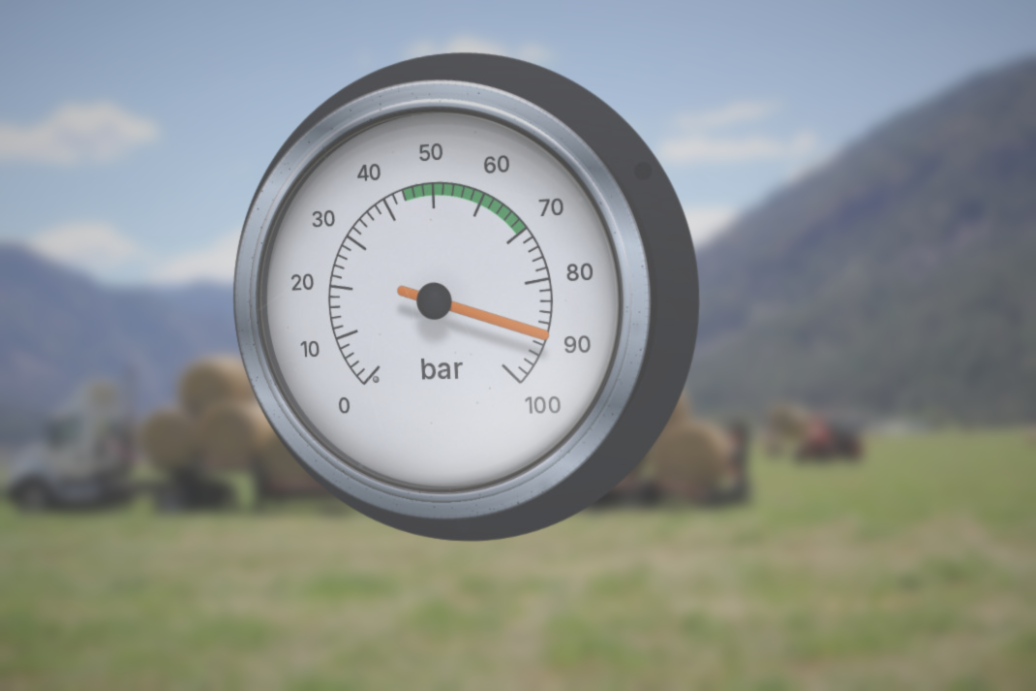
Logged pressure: 90 bar
